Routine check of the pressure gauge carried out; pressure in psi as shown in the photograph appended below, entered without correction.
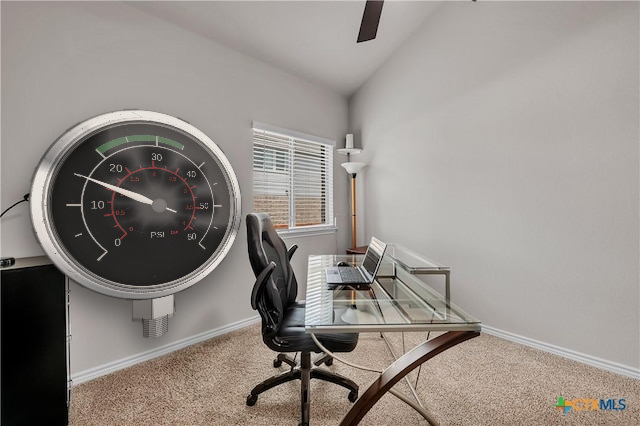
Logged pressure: 15 psi
